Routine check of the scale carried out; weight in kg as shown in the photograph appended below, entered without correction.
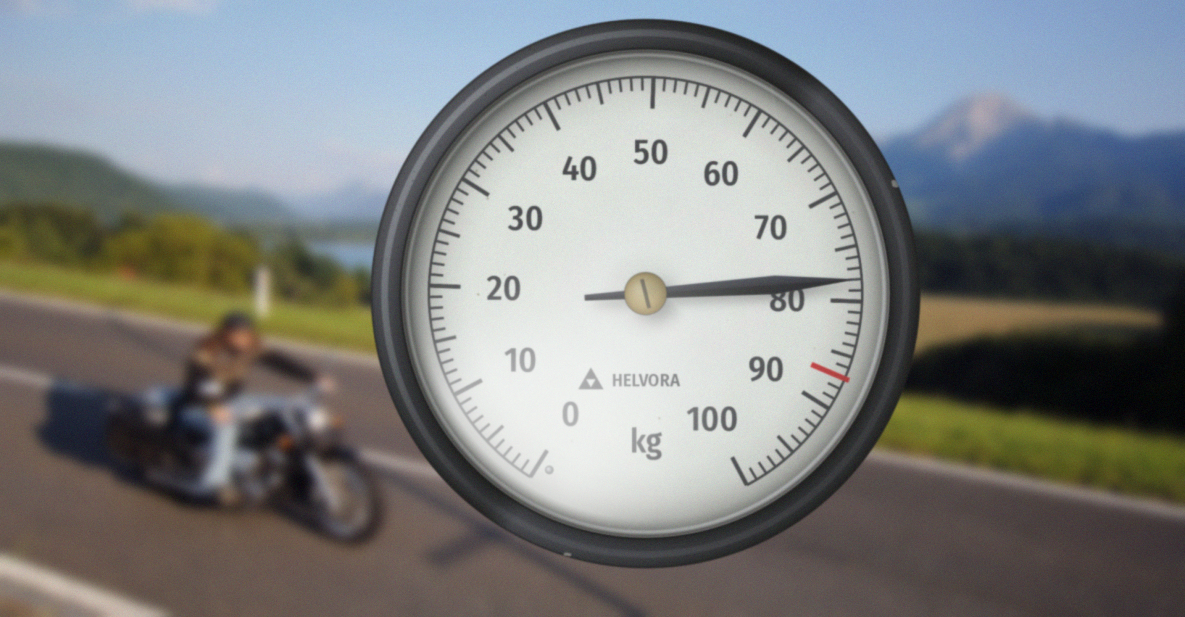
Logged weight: 78 kg
